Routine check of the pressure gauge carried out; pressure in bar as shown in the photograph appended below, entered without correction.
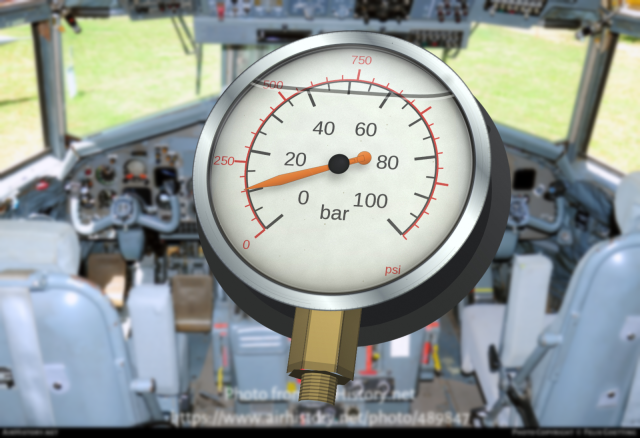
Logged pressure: 10 bar
